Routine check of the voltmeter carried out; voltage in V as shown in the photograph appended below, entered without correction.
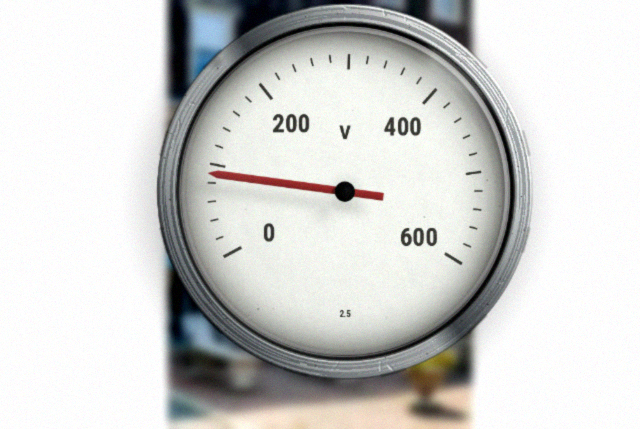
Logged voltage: 90 V
